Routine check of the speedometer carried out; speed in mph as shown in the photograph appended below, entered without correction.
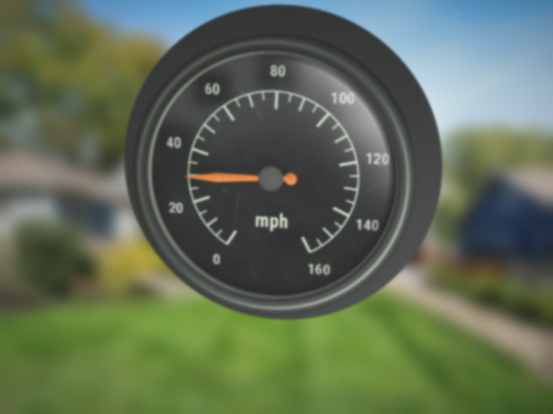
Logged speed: 30 mph
